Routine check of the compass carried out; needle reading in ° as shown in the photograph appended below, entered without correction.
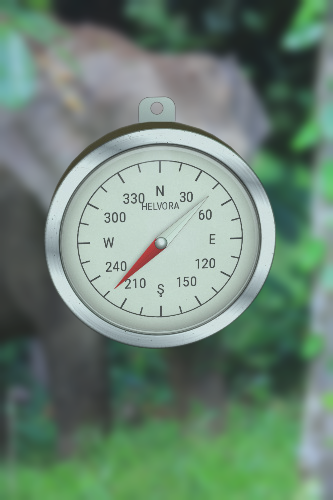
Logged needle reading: 225 °
